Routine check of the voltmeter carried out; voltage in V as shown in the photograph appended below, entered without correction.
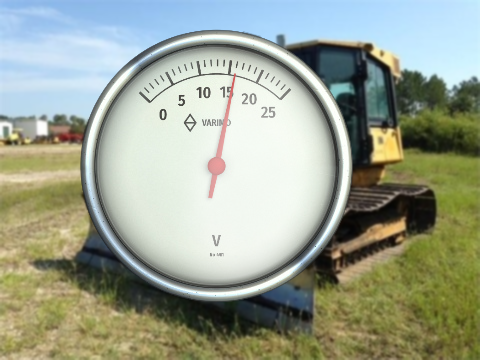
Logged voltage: 16 V
